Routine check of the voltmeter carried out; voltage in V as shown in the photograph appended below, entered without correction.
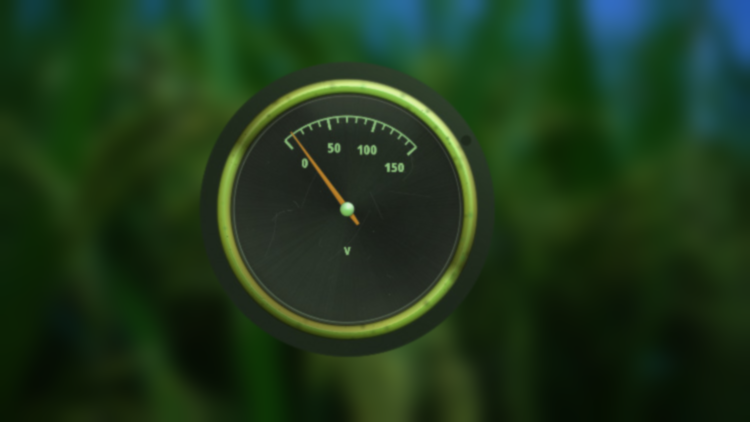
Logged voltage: 10 V
